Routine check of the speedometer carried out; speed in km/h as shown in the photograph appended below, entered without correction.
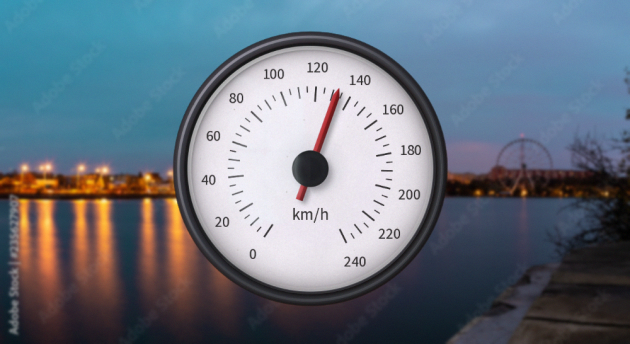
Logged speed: 132.5 km/h
